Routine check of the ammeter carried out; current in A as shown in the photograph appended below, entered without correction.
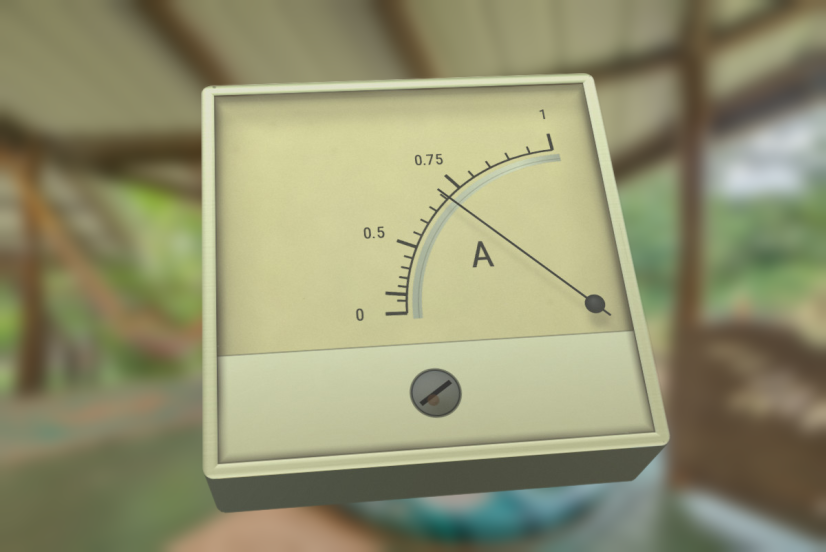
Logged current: 0.7 A
